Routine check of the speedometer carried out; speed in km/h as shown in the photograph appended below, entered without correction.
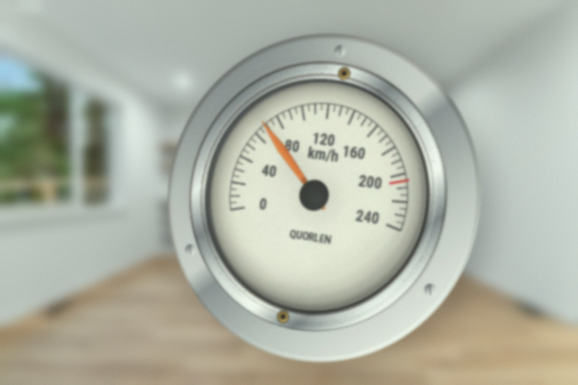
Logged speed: 70 km/h
